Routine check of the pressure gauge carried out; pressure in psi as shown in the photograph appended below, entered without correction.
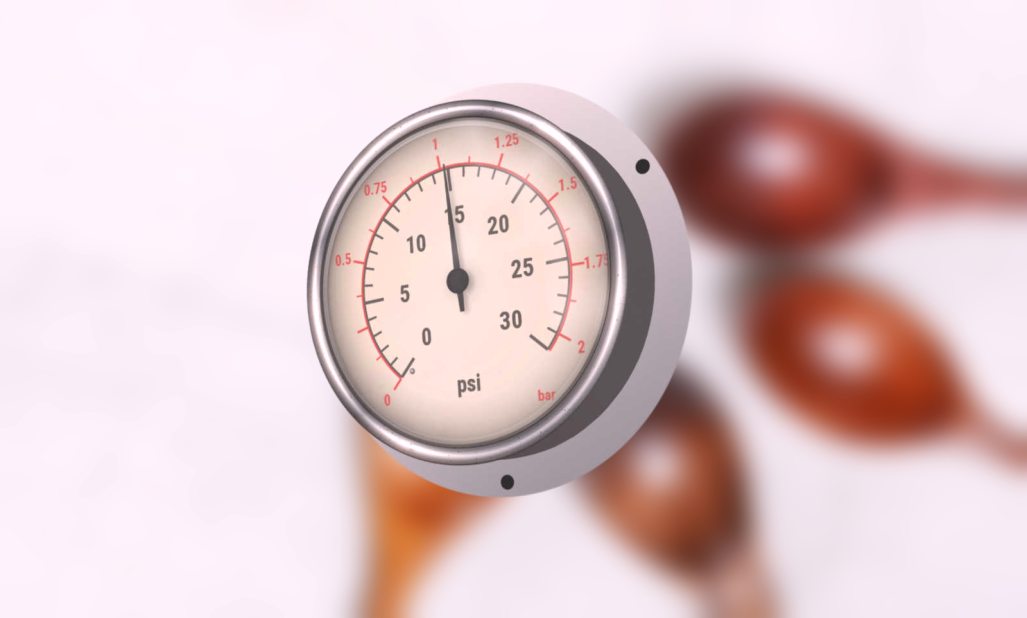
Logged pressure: 15 psi
